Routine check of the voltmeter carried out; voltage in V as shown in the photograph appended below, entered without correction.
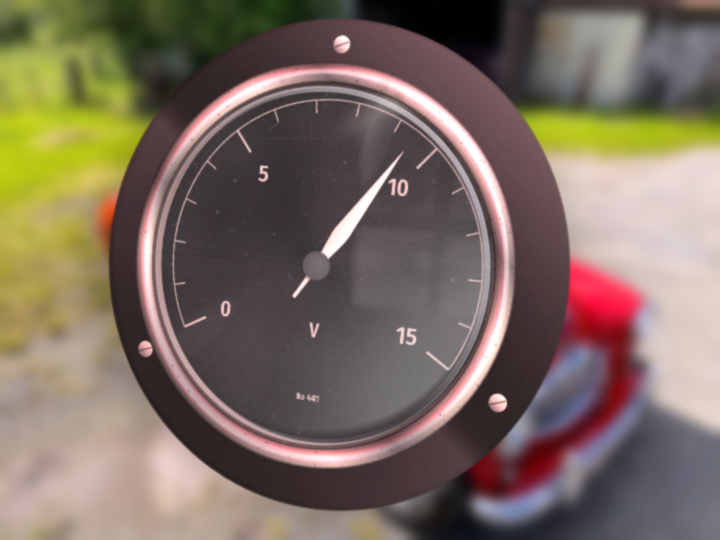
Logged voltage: 9.5 V
